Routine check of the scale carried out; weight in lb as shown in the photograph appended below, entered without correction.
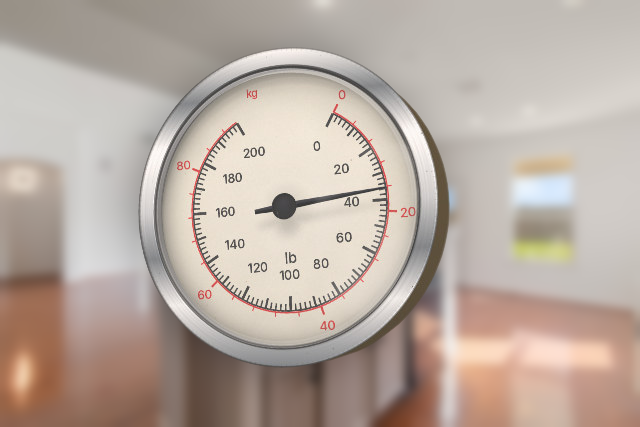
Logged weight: 36 lb
